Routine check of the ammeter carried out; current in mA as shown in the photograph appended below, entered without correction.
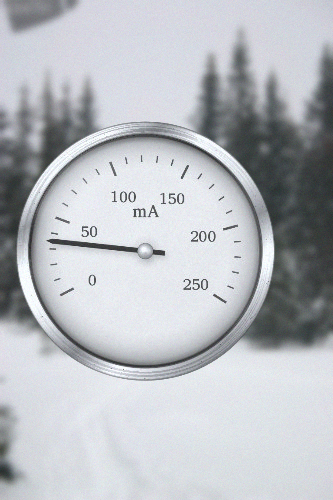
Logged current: 35 mA
